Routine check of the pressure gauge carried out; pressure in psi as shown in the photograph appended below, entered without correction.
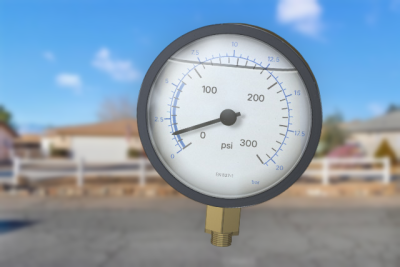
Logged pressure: 20 psi
